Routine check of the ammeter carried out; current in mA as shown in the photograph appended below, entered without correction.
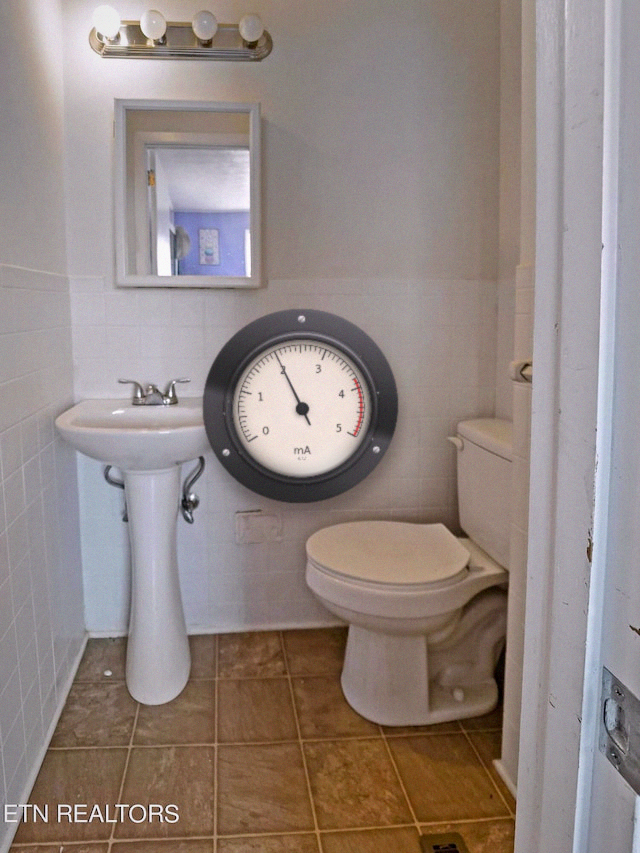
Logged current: 2 mA
